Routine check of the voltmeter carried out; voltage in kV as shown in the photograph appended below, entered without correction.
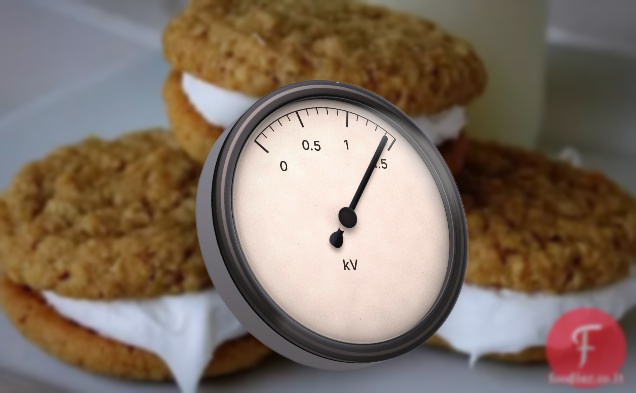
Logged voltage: 1.4 kV
